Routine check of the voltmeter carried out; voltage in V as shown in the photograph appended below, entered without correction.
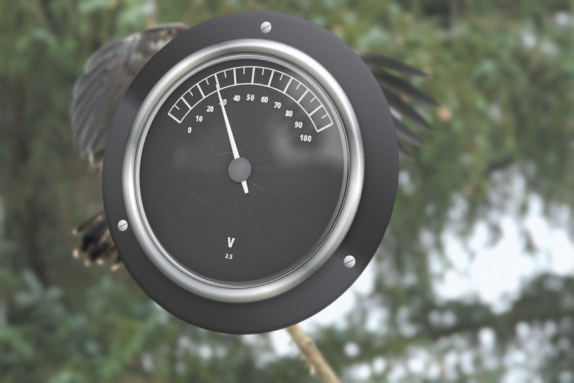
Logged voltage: 30 V
